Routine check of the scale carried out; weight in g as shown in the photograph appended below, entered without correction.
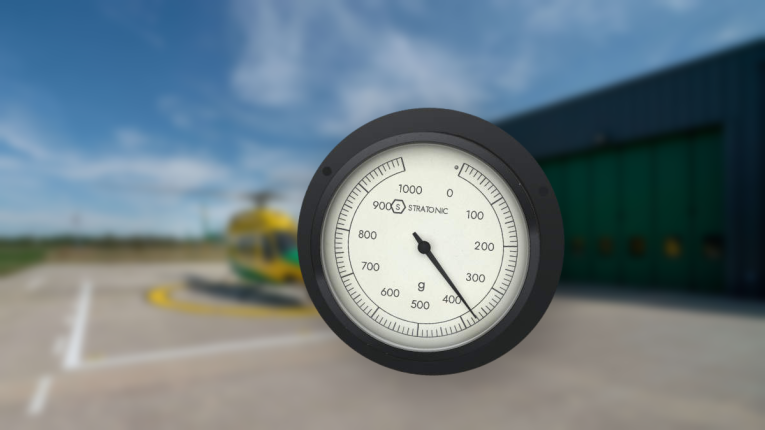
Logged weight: 370 g
